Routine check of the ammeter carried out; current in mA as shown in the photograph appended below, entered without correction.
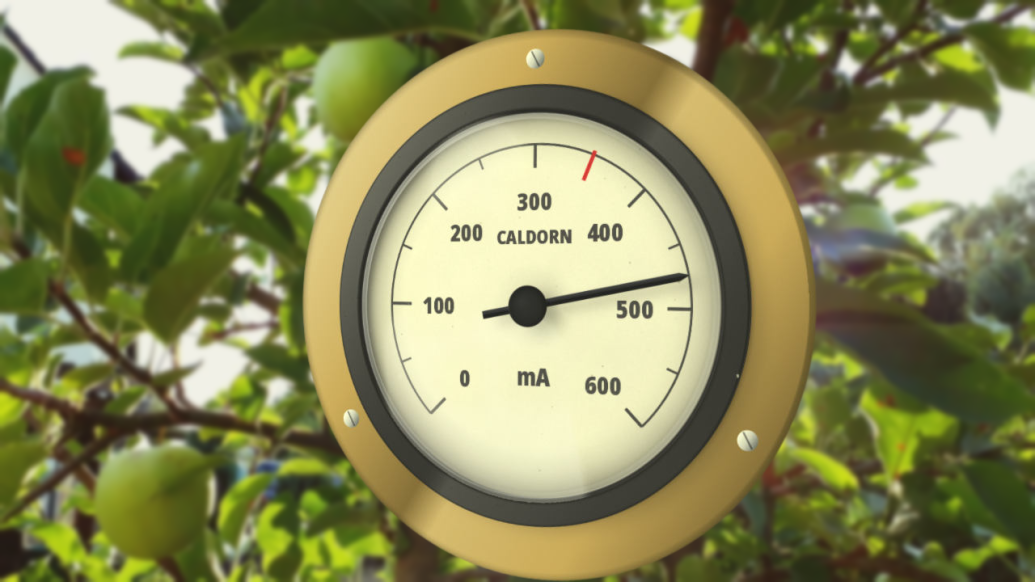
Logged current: 475 mA
